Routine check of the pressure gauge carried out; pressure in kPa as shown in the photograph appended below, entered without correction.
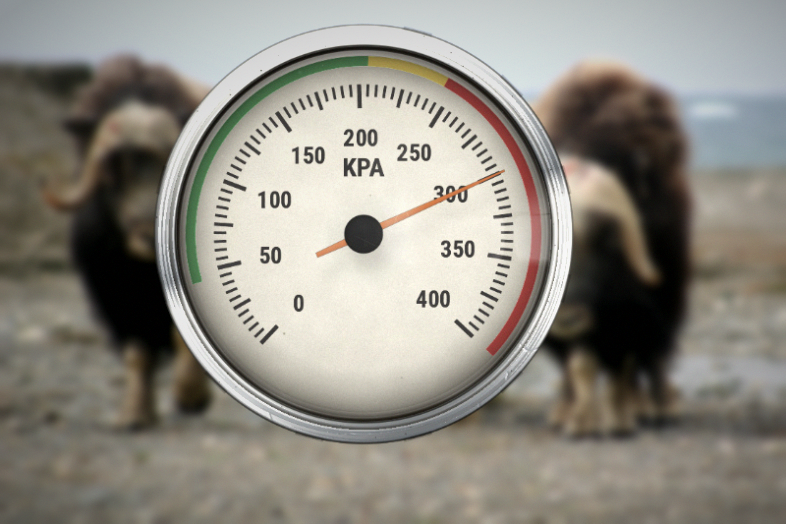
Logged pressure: 300 kPa
